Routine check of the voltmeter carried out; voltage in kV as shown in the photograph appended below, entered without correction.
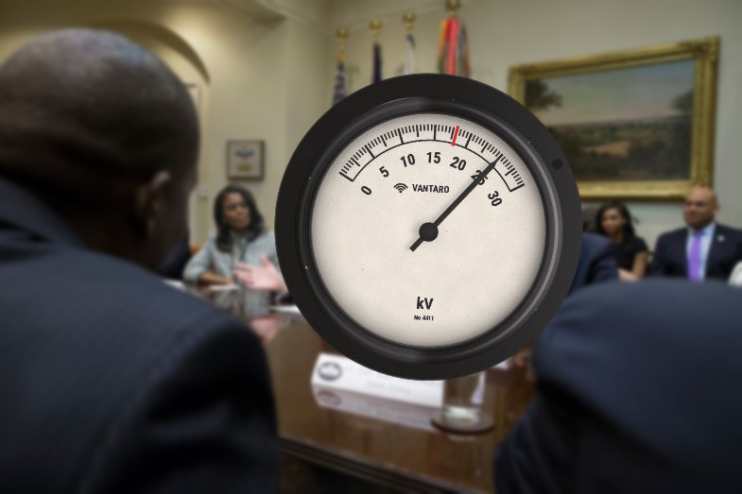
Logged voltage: 25 kV
